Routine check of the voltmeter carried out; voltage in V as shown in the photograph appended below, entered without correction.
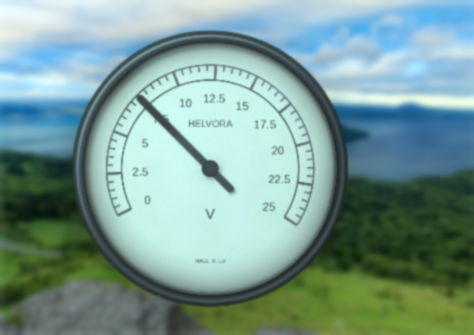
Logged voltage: 7.5 V
